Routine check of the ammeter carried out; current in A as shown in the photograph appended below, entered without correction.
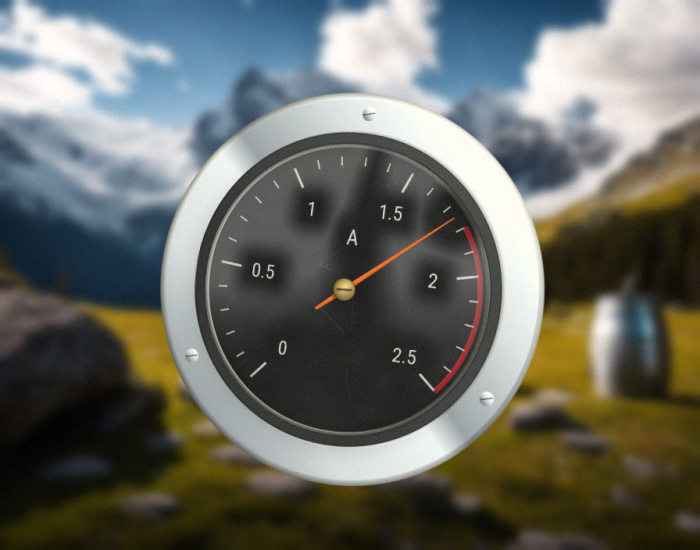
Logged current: 1.75 A
